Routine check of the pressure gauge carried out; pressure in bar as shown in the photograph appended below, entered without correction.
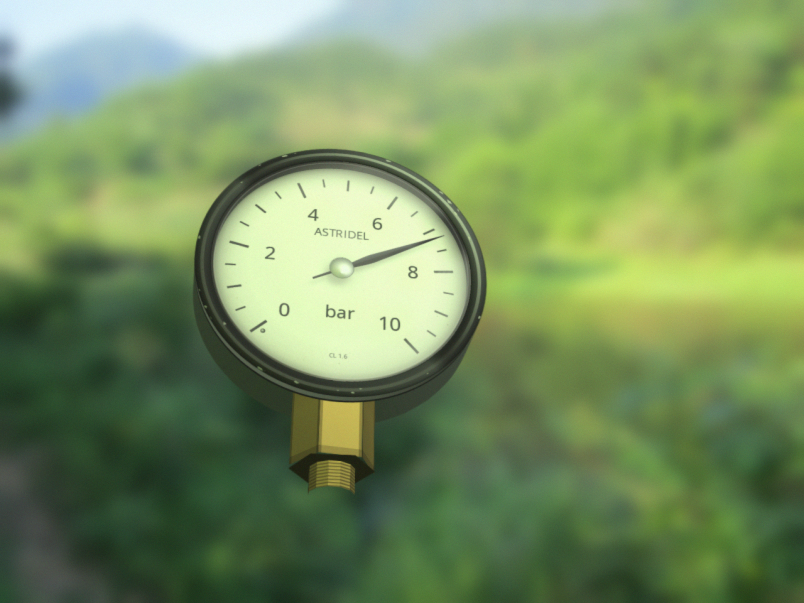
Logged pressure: 7.25 bar
